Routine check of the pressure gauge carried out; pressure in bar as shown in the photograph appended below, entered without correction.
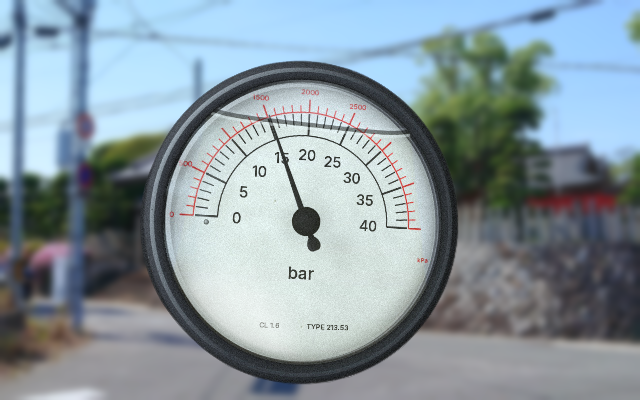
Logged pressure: 15 bar
